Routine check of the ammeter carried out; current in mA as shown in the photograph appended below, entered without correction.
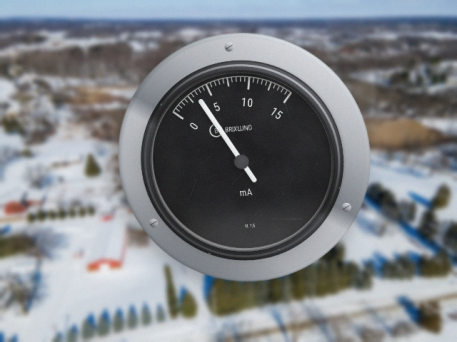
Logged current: 3.5 mA
